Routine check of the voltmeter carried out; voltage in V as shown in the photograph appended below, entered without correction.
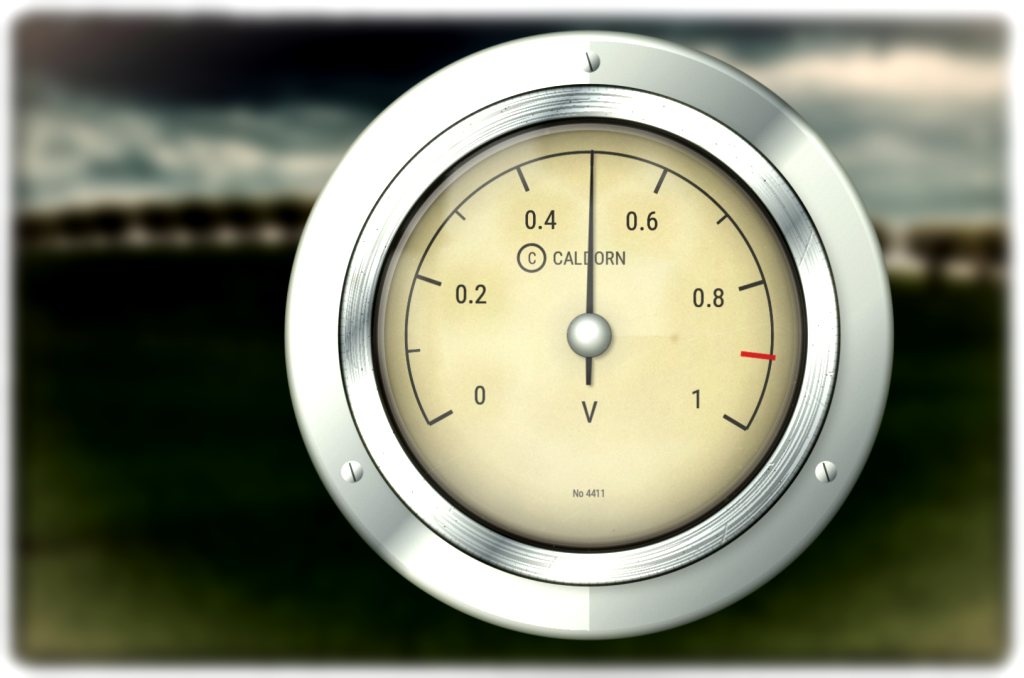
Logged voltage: 0.5 V
